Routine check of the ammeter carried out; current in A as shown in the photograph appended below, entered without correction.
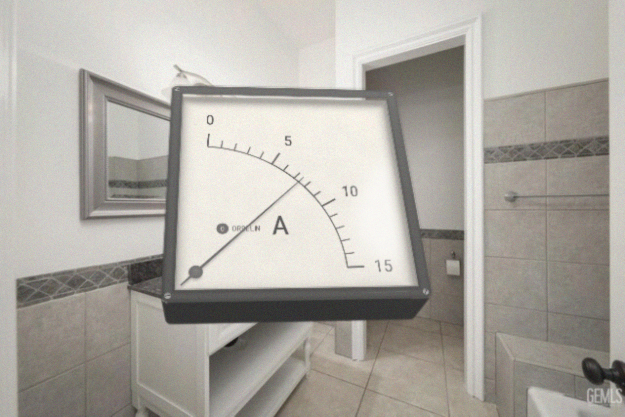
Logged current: 7.5 A
